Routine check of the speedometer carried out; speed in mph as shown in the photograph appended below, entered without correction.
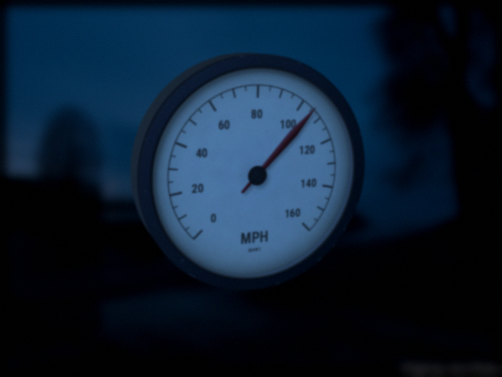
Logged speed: 105 mph
